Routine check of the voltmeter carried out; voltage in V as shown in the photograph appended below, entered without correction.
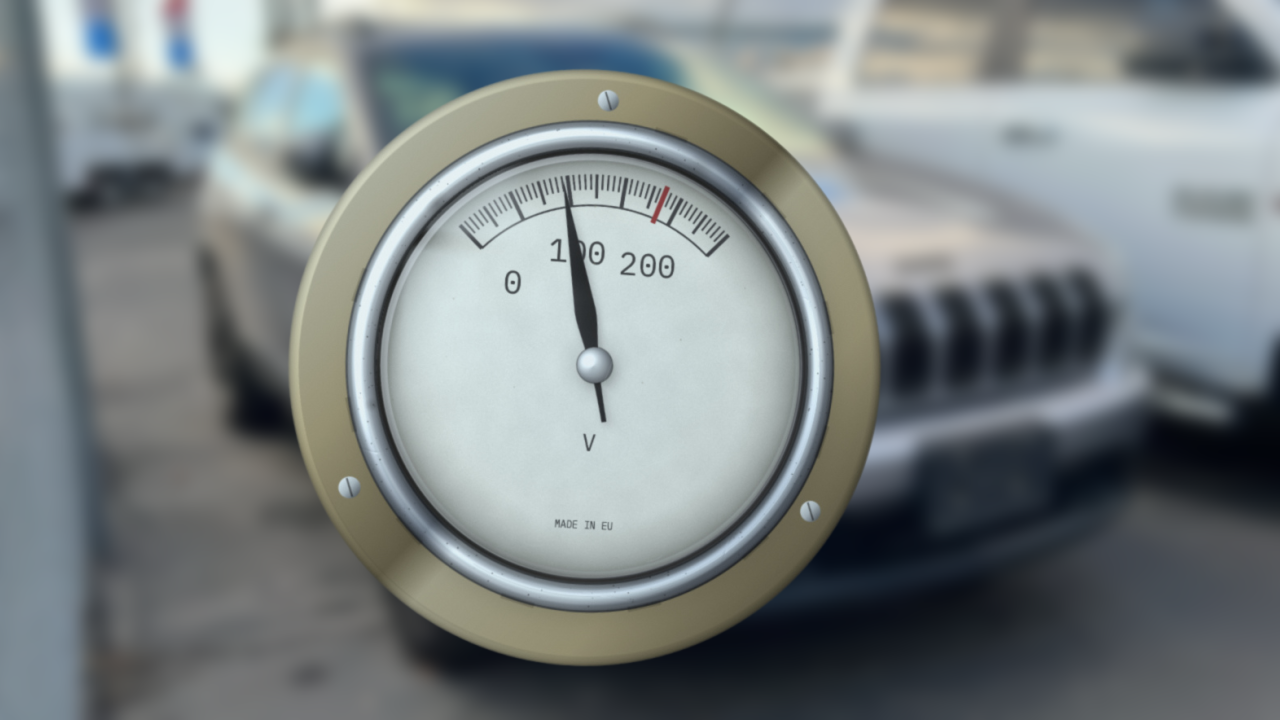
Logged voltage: 95 V
